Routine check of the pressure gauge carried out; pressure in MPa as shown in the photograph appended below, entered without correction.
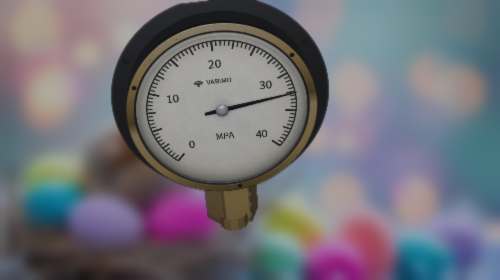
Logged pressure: 32.5 MPa
